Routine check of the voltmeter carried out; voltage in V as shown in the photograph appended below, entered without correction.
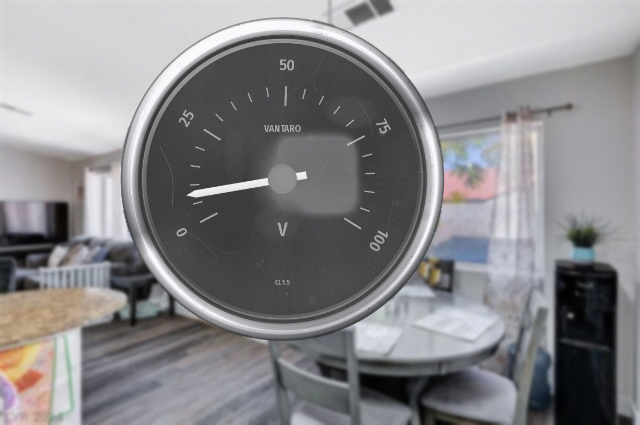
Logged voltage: 7.5 V
